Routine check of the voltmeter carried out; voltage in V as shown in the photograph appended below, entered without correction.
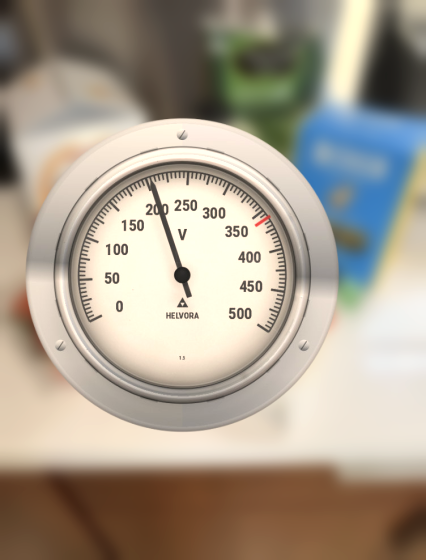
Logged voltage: 205 V
